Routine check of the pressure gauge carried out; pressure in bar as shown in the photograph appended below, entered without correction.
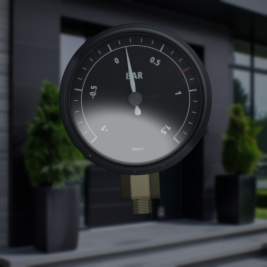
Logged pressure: 0.15 bar
